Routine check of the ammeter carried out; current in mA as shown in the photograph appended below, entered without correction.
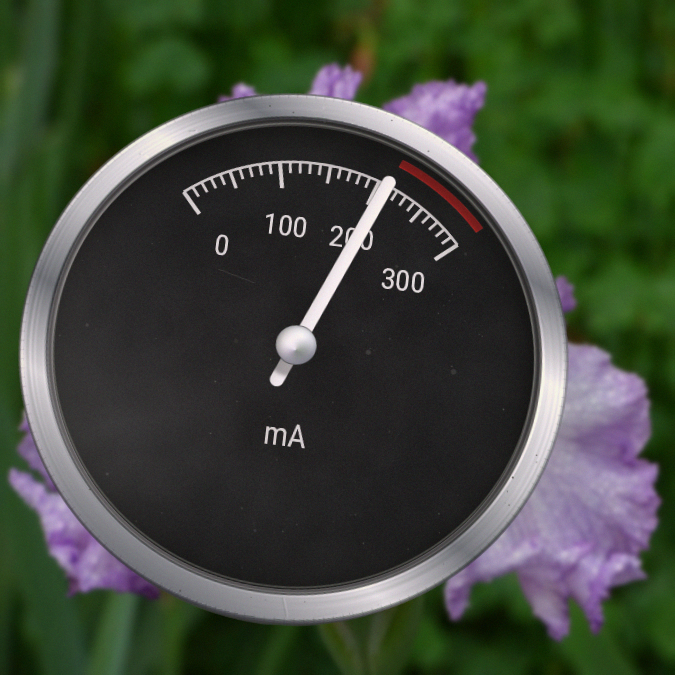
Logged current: 210 mA
